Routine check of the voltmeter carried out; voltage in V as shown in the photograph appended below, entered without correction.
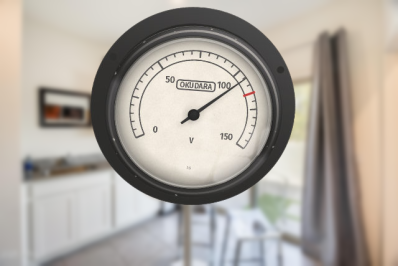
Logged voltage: 105 V
